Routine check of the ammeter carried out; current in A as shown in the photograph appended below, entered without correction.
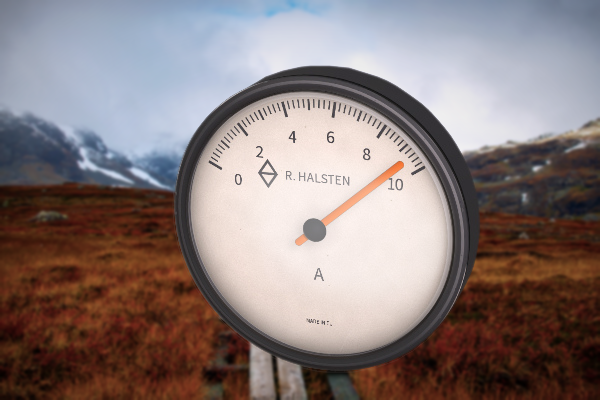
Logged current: 9.4 A
